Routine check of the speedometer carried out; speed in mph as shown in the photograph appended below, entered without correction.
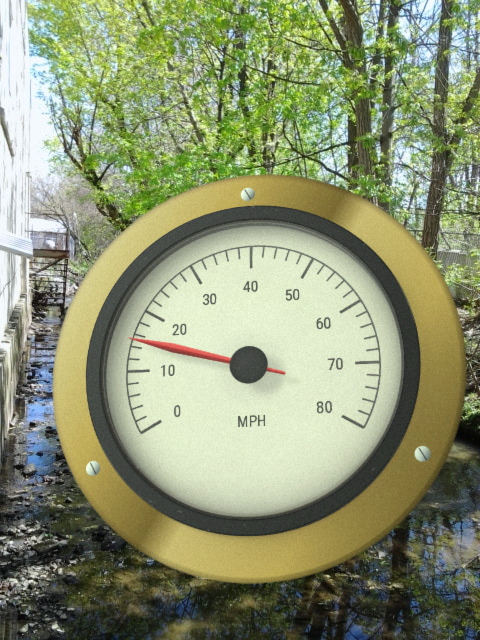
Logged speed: 15 mph
